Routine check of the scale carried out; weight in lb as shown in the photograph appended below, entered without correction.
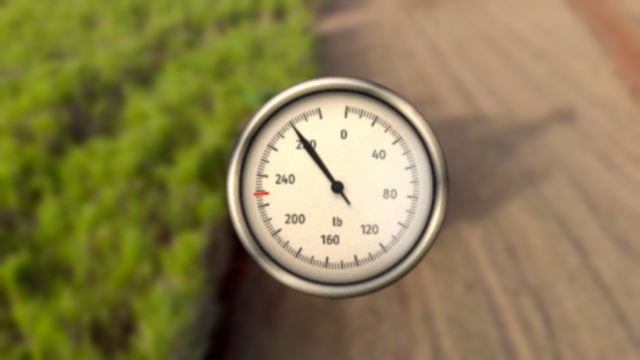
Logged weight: 280 lb
